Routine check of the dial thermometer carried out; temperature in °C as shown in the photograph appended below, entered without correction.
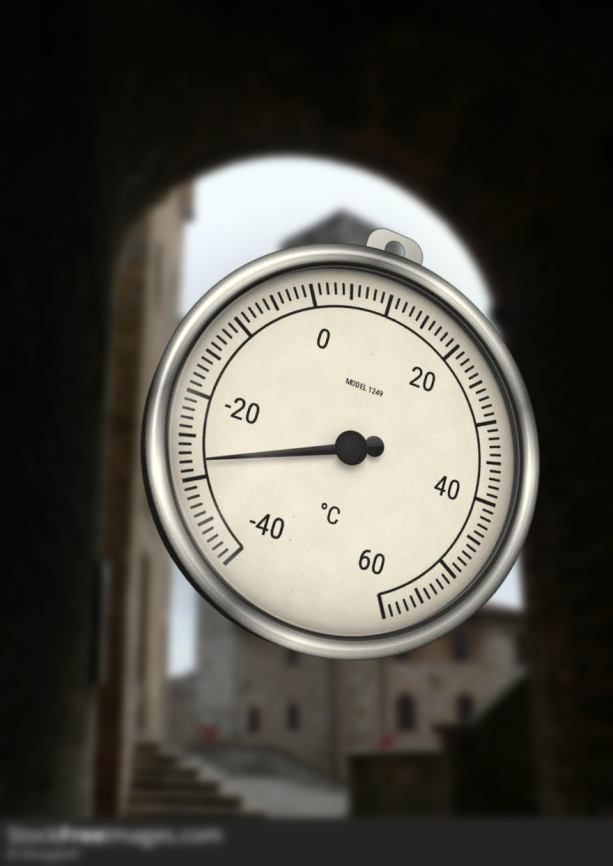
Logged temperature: -28 °C
